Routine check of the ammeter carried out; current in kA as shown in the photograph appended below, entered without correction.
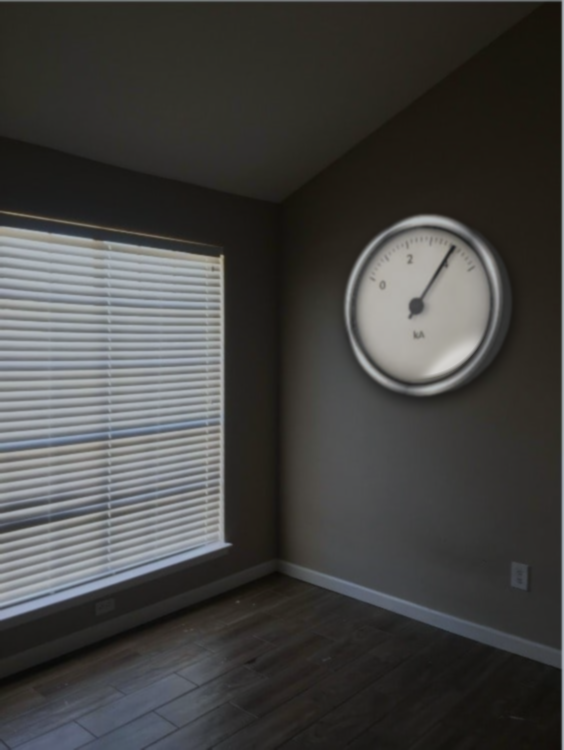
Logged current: 4 kA
